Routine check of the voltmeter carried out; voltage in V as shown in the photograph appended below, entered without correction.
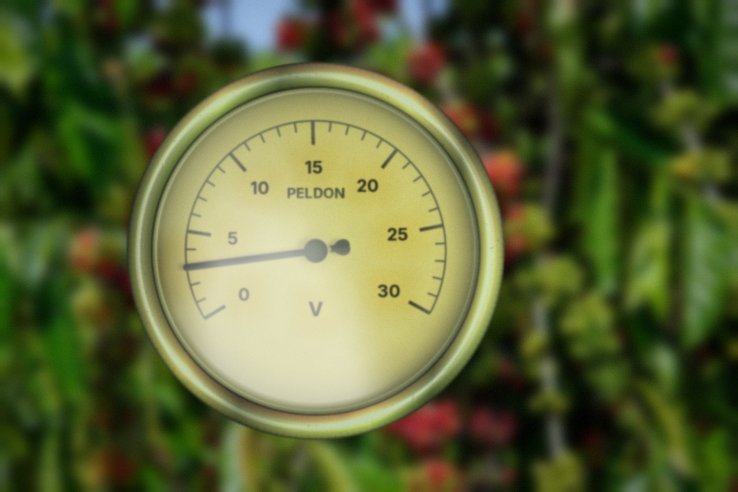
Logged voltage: 3 V
